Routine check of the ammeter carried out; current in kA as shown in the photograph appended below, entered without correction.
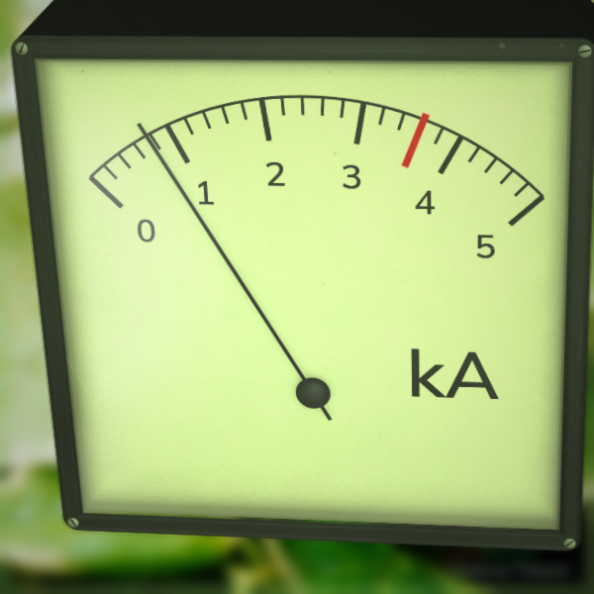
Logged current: 0.8 kA
